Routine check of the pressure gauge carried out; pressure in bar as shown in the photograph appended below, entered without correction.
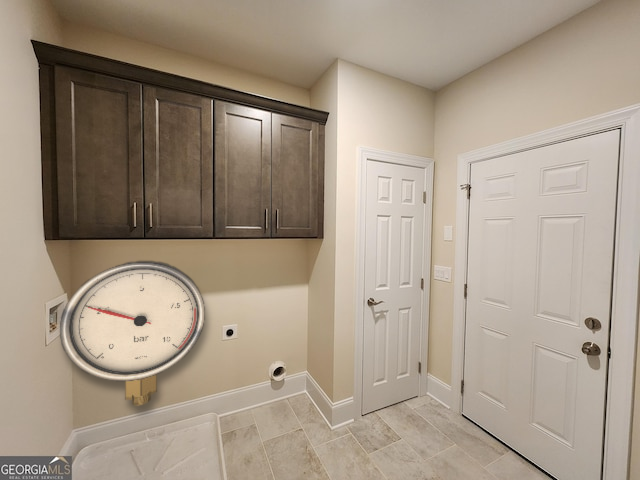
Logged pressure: 2.5 bar
